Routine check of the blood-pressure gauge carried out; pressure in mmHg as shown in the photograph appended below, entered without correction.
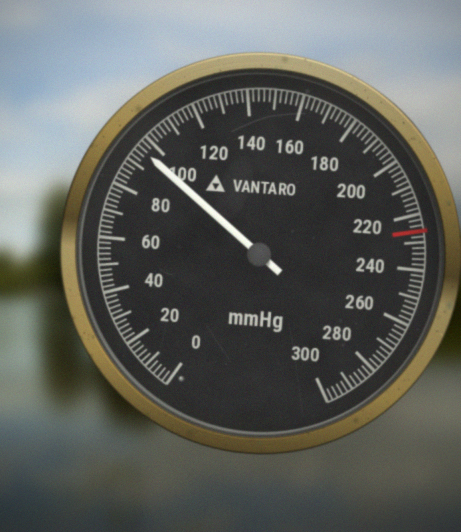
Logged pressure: 96 mmHg
